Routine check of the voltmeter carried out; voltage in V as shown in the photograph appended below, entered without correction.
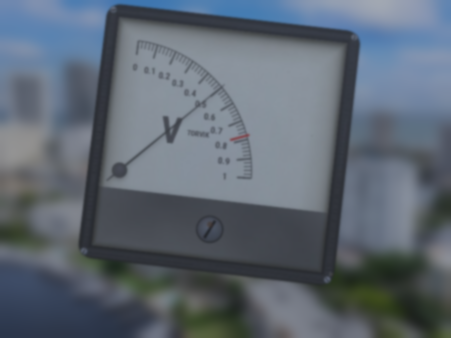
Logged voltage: 0.5 V
